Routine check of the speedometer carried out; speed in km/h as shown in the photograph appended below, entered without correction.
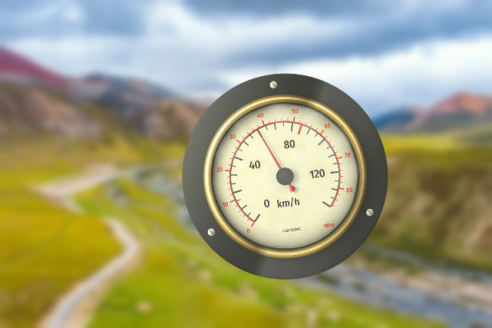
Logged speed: 60 km/h
